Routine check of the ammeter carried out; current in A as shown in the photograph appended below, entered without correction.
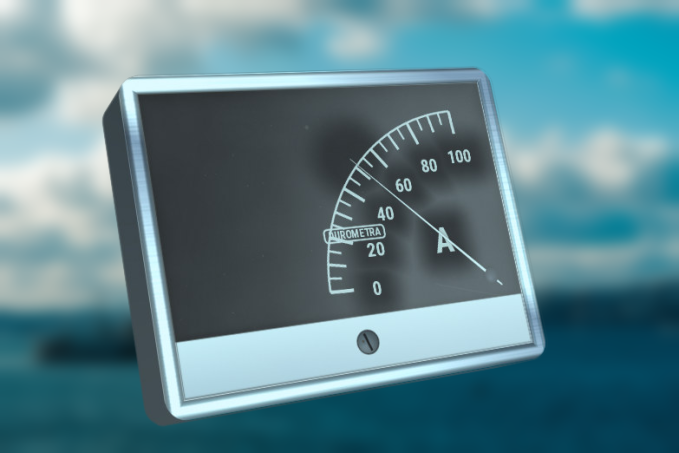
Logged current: 50 A
